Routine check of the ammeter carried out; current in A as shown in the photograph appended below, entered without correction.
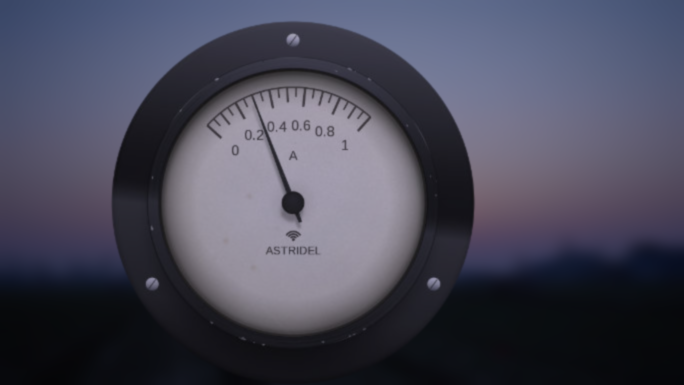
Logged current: 0.3 A
